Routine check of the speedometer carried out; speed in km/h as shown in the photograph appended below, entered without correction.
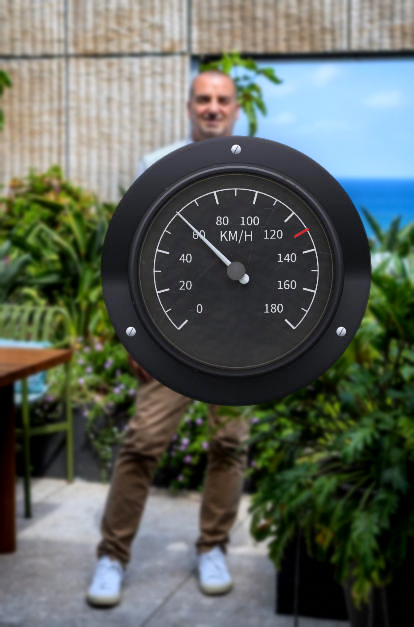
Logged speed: 60 km/h
